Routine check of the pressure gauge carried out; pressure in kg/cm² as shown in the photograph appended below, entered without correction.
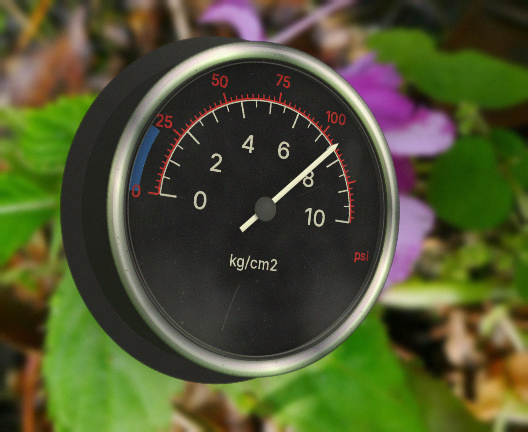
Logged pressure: 7.5 kg/cm²
